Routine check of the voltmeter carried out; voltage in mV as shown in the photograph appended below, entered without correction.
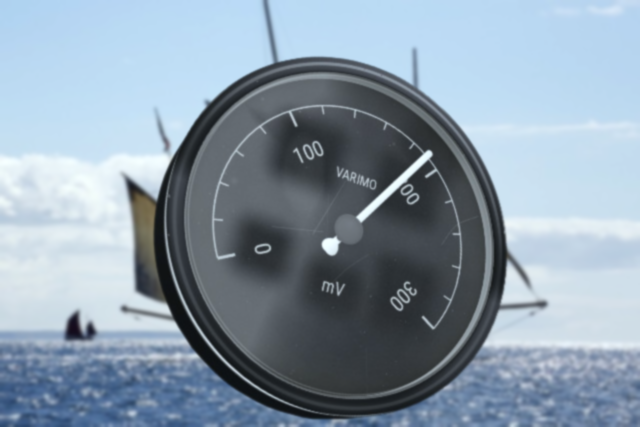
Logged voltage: 190 mV
